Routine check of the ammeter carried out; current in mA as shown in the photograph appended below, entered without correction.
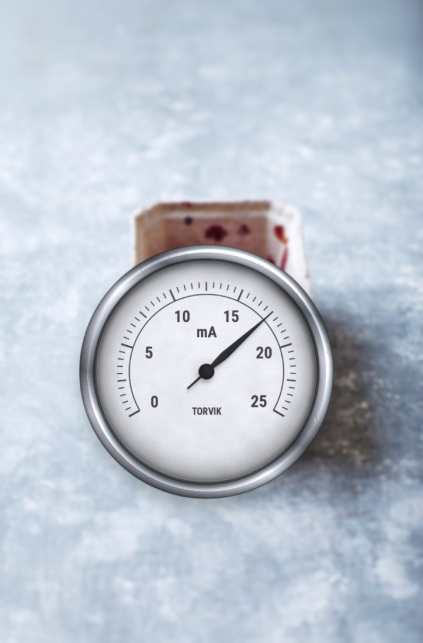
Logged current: 17.5 mA
